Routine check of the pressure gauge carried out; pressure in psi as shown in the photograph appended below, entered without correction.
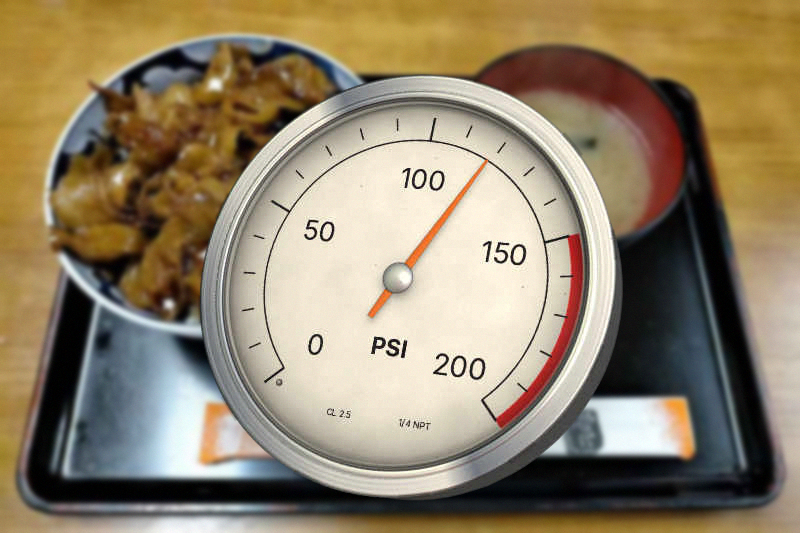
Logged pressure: 120 psi
